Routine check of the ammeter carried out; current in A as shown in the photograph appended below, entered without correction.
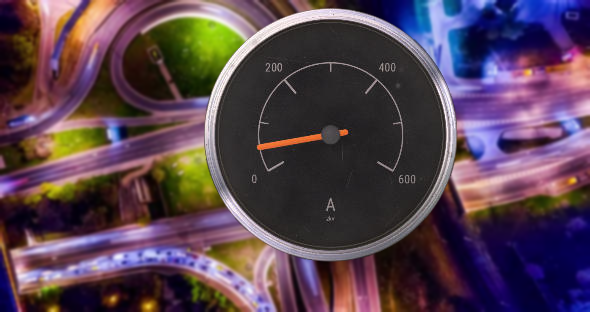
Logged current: 50 A
